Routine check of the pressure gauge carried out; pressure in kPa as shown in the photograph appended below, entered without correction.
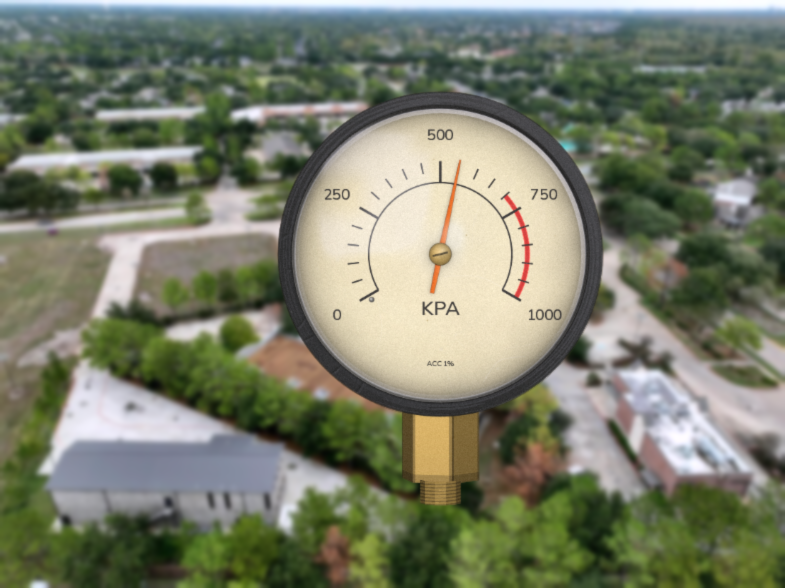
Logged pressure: 550 kPa
